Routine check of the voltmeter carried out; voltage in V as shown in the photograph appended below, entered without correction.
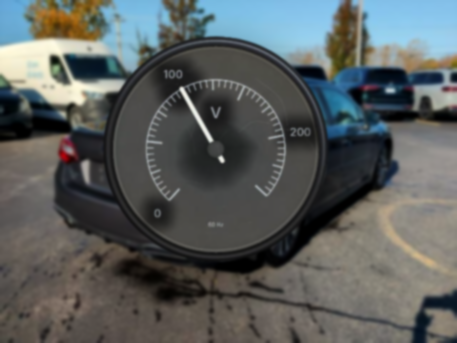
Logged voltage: 100 V
